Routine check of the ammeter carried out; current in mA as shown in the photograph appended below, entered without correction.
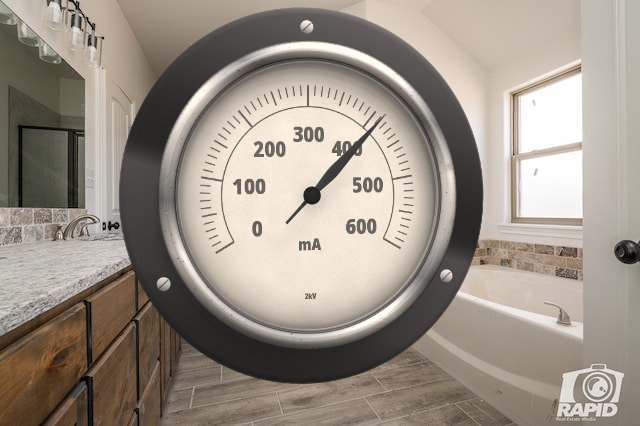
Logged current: 410 mA
